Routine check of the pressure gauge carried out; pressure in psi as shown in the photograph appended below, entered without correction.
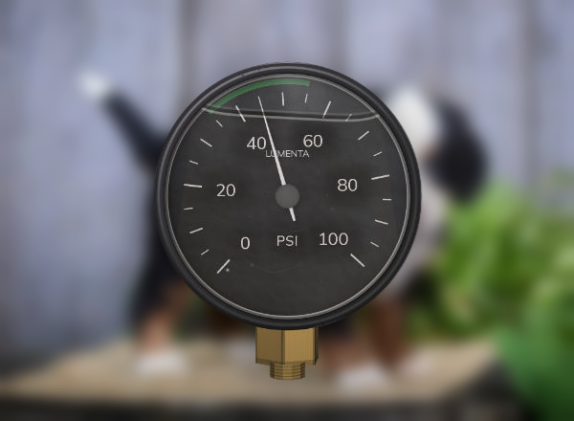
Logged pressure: 45 psi
